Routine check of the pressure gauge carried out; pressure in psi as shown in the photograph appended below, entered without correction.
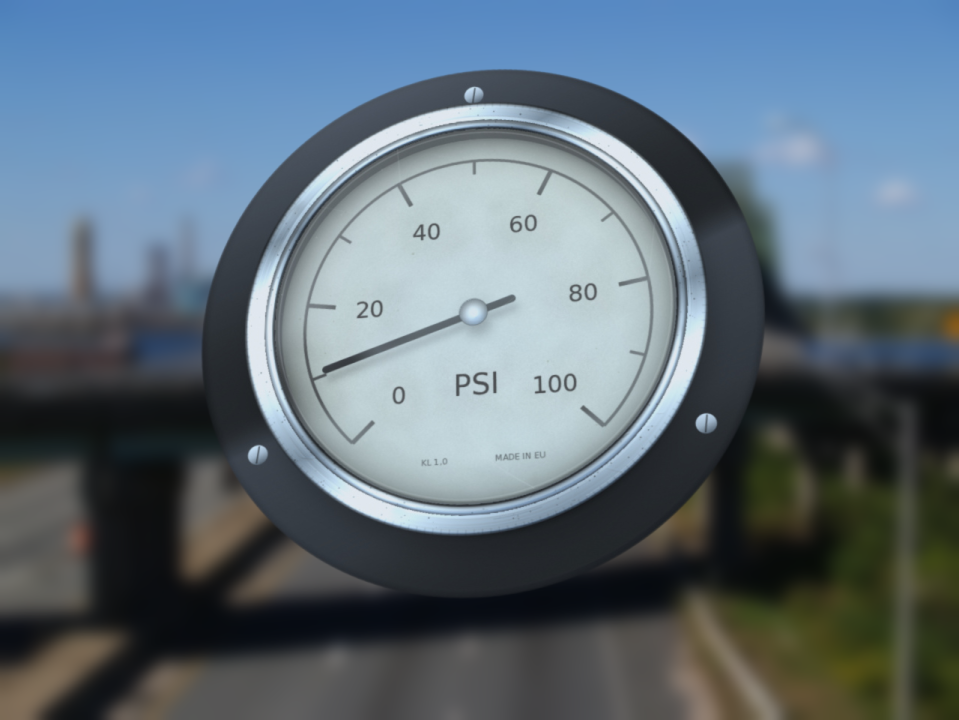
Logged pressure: 10 psi
